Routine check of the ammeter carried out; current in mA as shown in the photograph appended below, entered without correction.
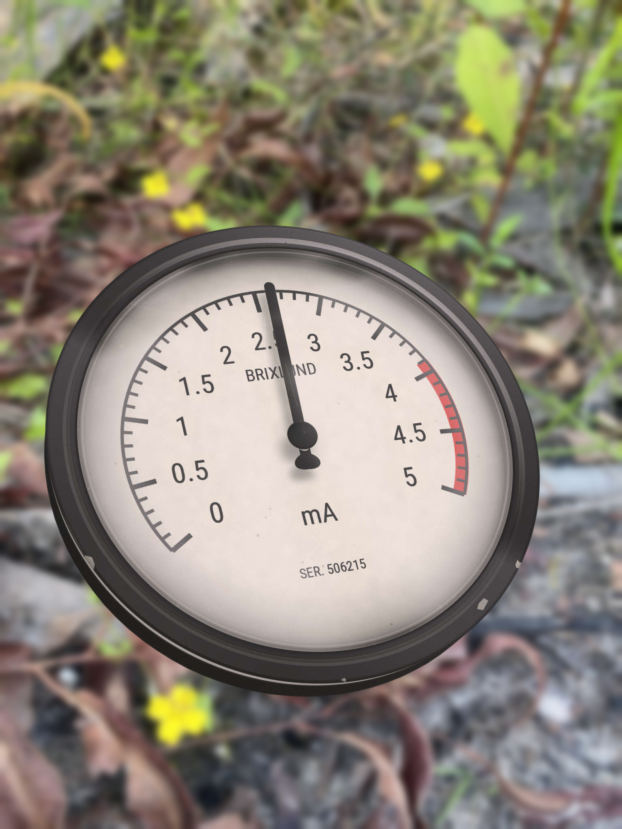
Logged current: 2.6 mA
